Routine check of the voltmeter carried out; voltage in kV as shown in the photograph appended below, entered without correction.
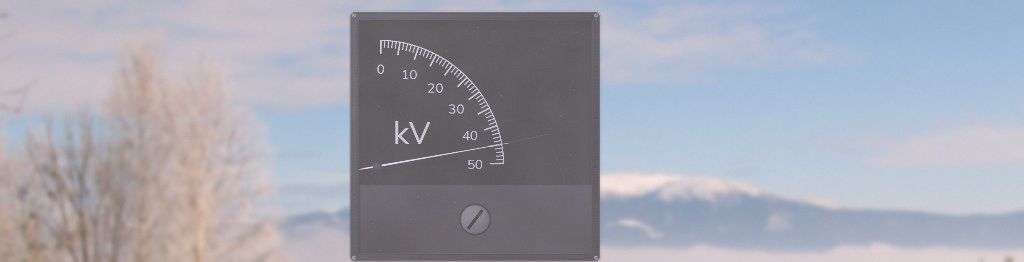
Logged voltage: 45 kV
